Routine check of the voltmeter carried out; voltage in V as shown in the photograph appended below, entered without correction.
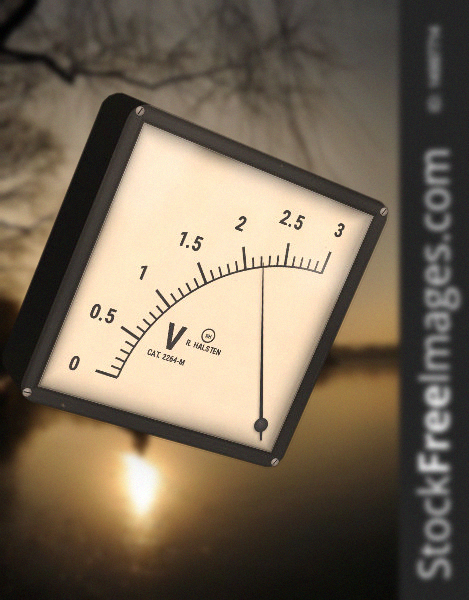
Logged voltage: 2.2 V
